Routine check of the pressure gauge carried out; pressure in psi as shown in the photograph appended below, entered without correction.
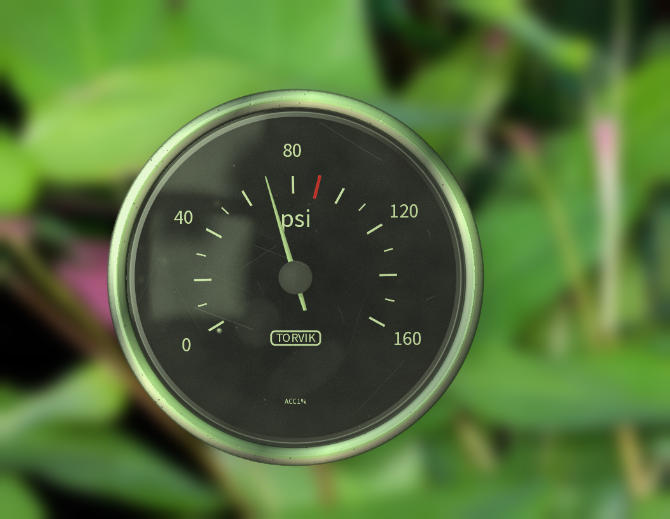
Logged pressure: 70 psi
